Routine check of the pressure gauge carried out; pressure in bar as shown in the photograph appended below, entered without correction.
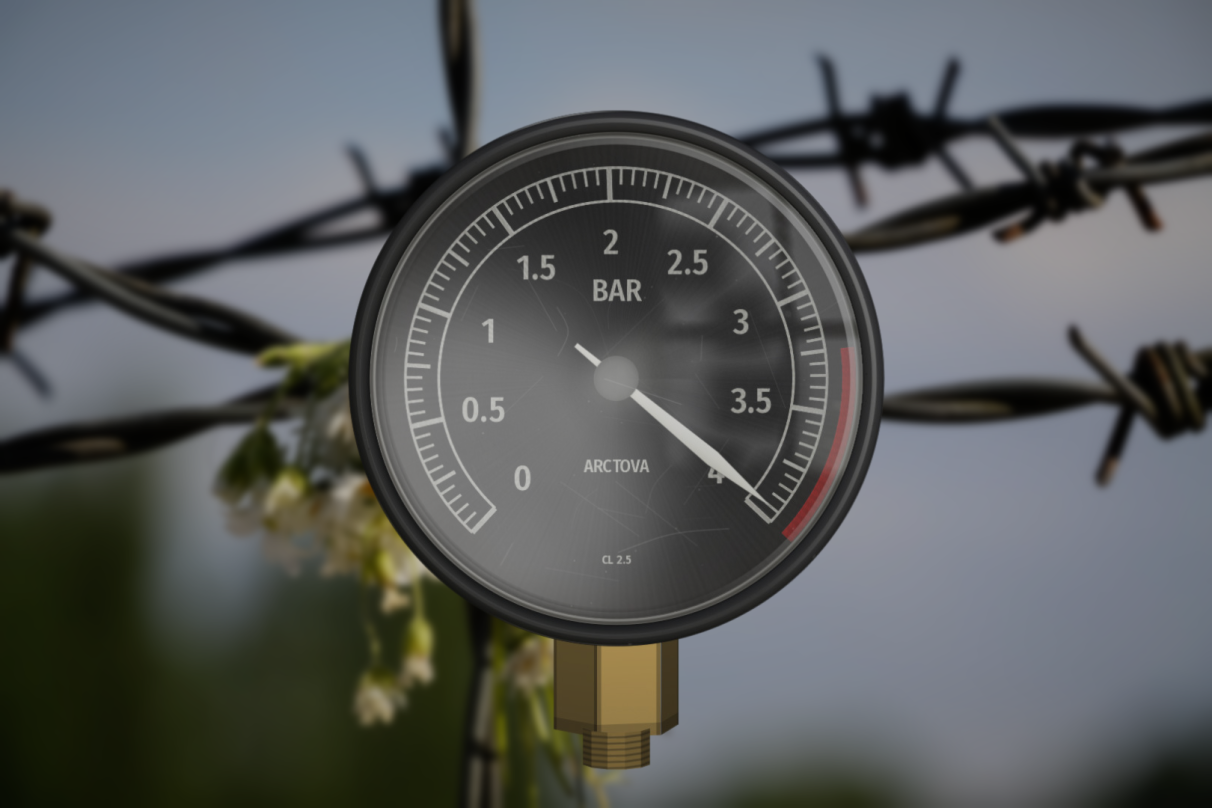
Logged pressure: 3.95 bar
